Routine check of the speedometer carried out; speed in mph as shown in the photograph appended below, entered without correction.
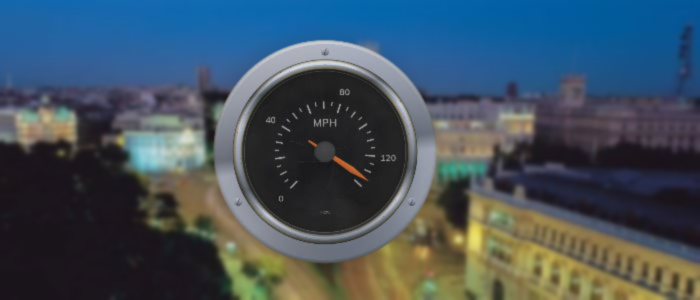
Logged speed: 135 mph
